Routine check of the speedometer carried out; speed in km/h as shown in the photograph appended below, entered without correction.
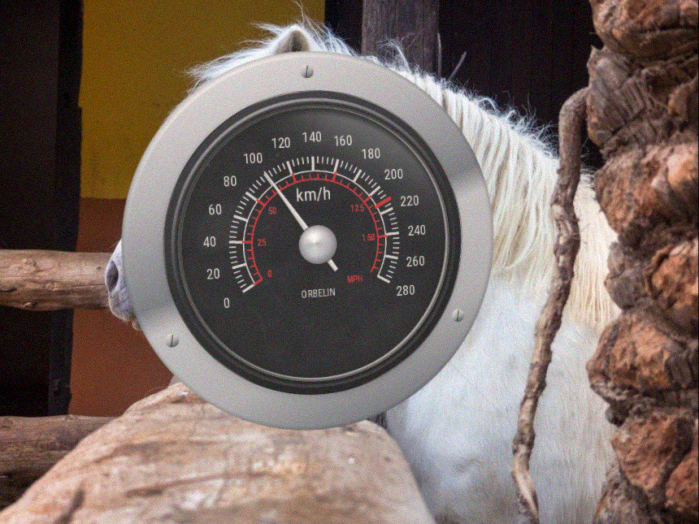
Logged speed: 100 km/h
